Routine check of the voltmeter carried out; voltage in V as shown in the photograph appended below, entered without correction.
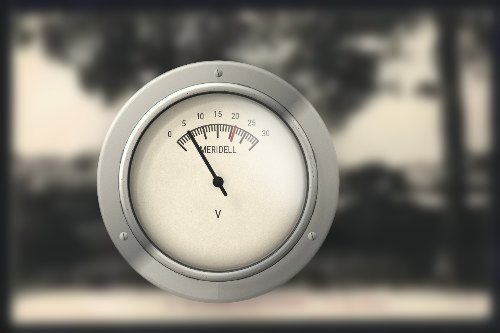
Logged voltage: 5 V
